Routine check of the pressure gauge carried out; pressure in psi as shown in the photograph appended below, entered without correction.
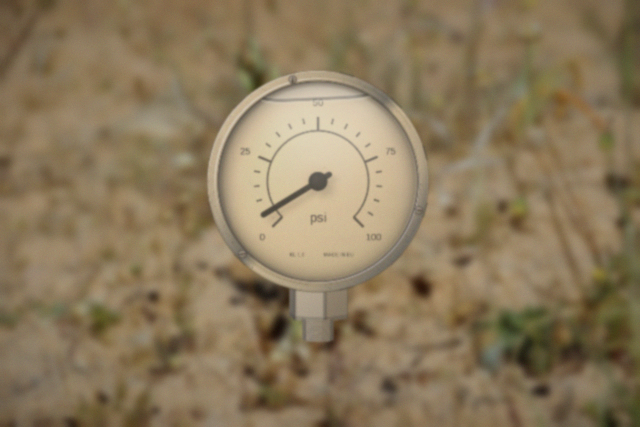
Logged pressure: 5 psi
